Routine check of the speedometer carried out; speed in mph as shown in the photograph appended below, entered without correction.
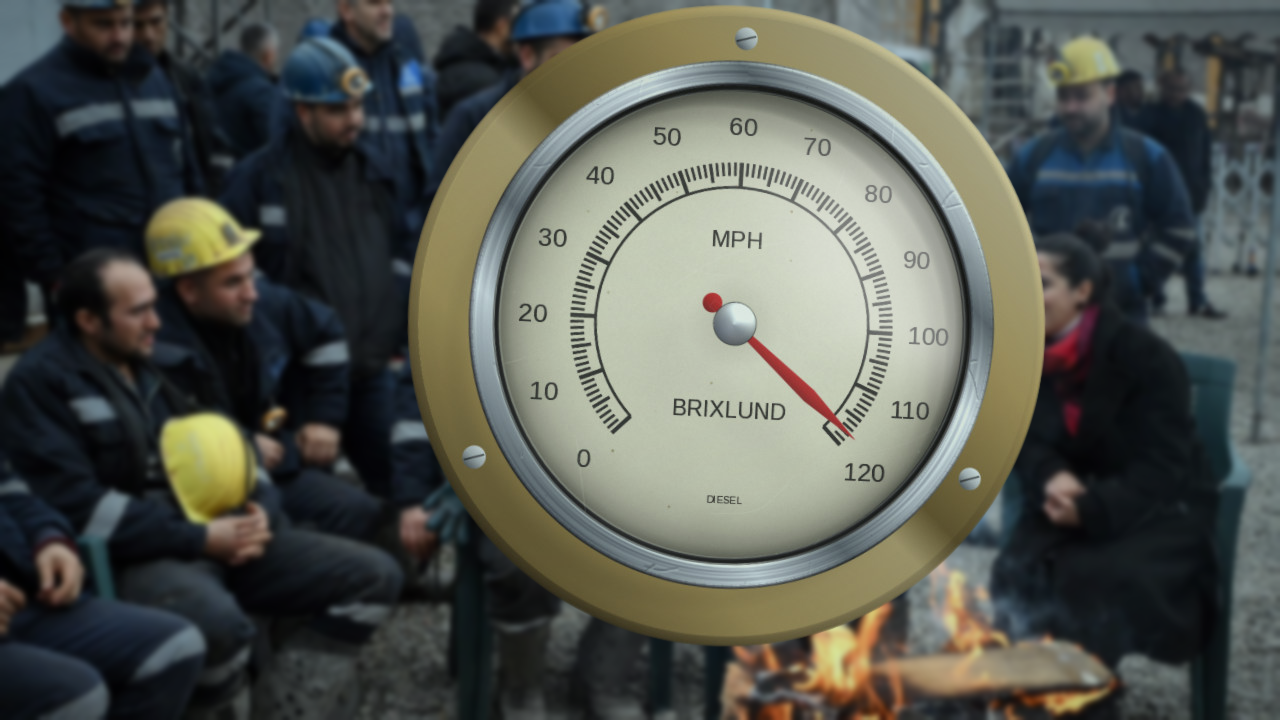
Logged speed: 118 mph
